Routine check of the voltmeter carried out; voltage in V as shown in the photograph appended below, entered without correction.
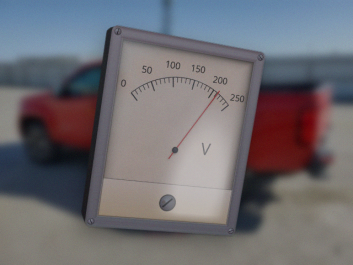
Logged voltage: 210 V
